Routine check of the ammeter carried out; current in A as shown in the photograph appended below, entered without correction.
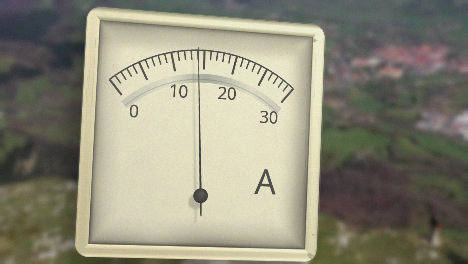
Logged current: 14 A
